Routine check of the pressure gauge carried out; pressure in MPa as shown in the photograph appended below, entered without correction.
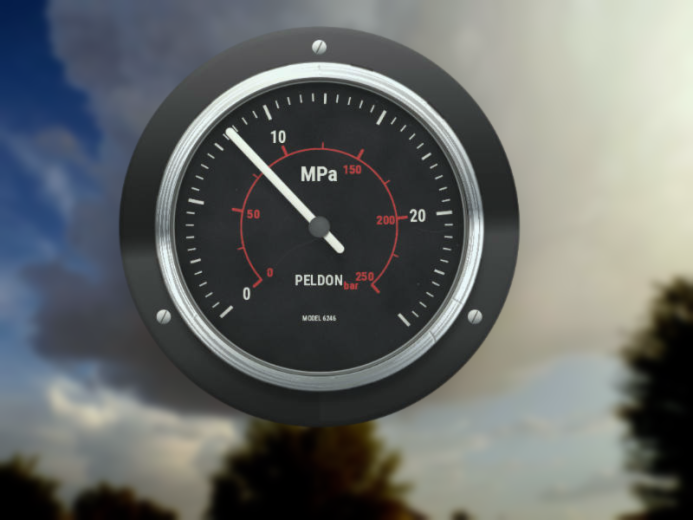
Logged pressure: 8.25 MPa
